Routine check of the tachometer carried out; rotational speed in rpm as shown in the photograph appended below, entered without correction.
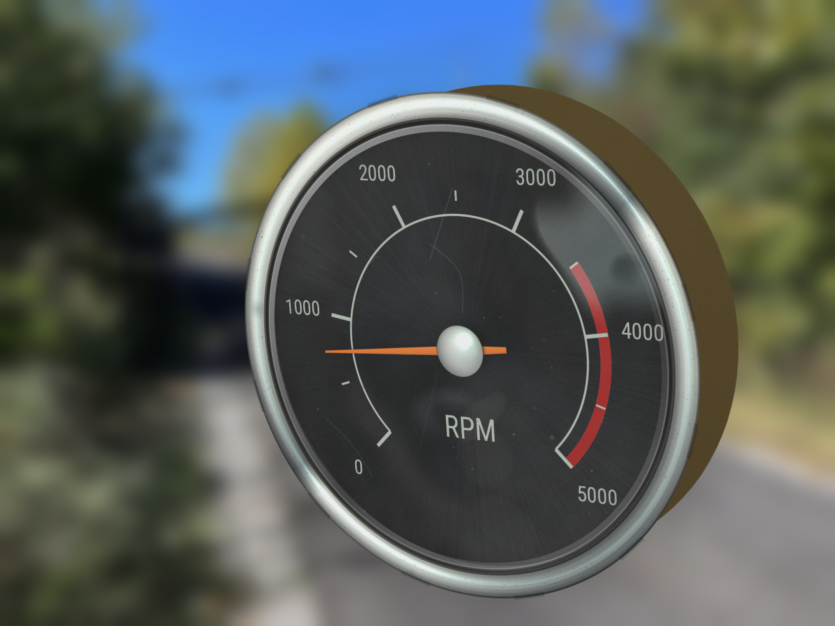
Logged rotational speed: 750 rpm
